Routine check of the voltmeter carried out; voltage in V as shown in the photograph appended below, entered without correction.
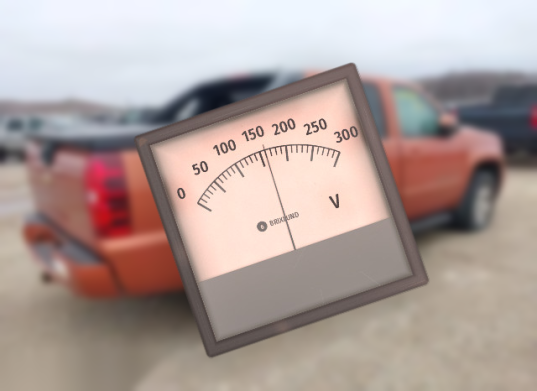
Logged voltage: 160 V
